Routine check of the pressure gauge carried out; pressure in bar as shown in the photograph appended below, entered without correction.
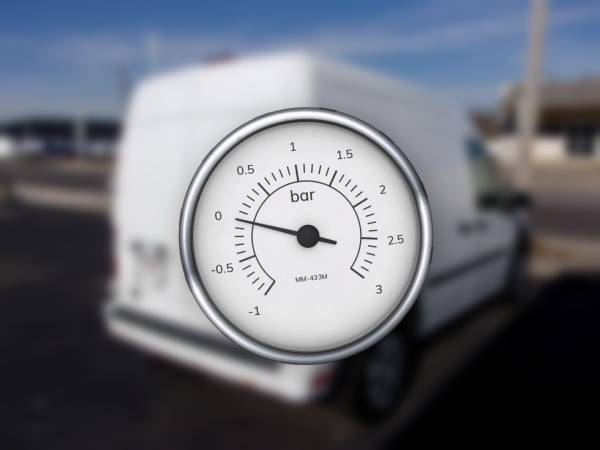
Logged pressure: 0 bar
